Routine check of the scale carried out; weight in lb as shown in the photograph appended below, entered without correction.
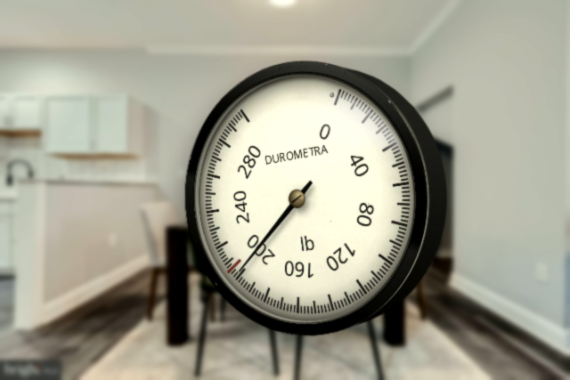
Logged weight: 200 lb
